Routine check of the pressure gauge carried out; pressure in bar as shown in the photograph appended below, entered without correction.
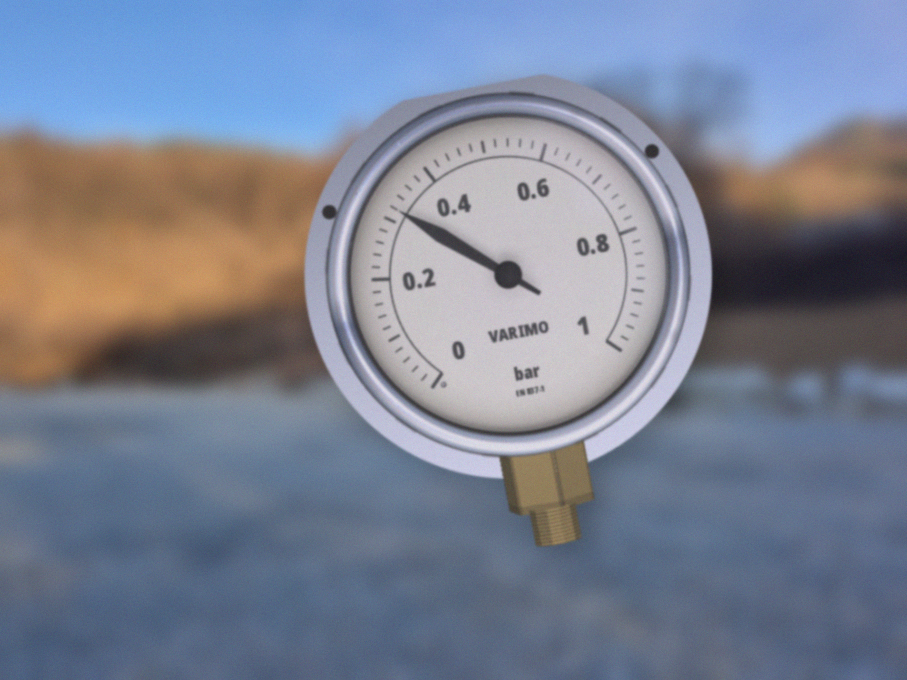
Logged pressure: 0.32 bar
